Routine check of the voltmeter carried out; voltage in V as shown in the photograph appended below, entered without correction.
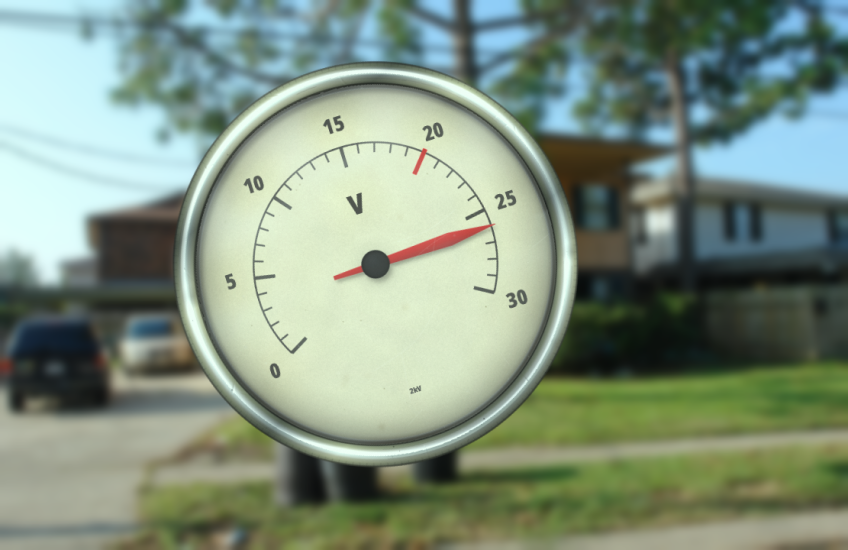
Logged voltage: 26 V
